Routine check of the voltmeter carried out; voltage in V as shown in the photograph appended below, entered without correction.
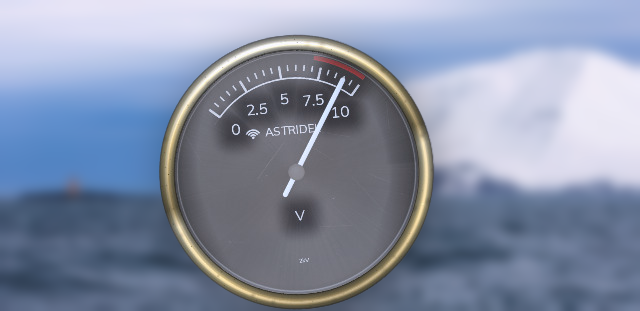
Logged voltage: 9 V
